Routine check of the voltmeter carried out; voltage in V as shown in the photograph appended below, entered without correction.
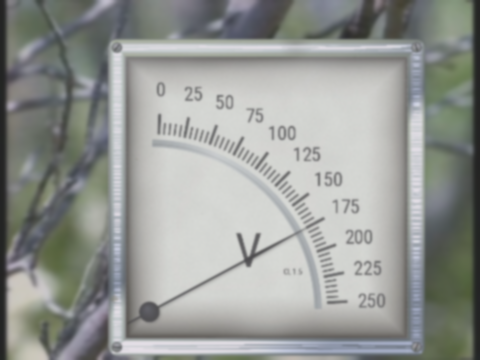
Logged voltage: 175 V
